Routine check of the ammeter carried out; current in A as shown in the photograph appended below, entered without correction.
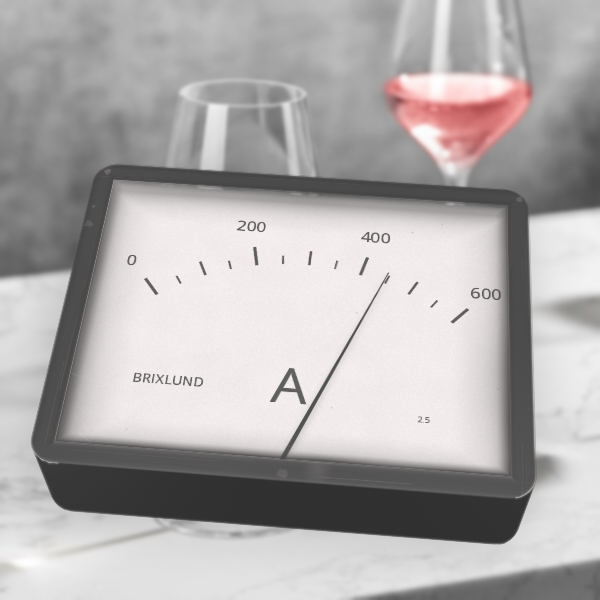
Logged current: 450 A
